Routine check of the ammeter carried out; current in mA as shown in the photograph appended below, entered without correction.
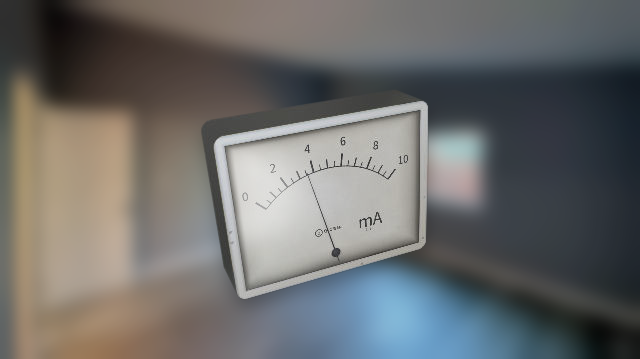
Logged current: 3.5 mA
